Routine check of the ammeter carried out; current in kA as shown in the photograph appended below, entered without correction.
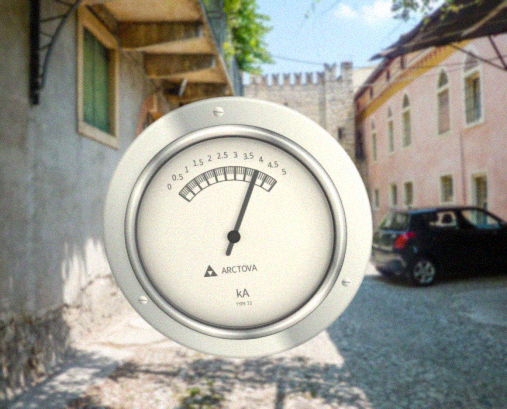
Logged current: 4 kA
